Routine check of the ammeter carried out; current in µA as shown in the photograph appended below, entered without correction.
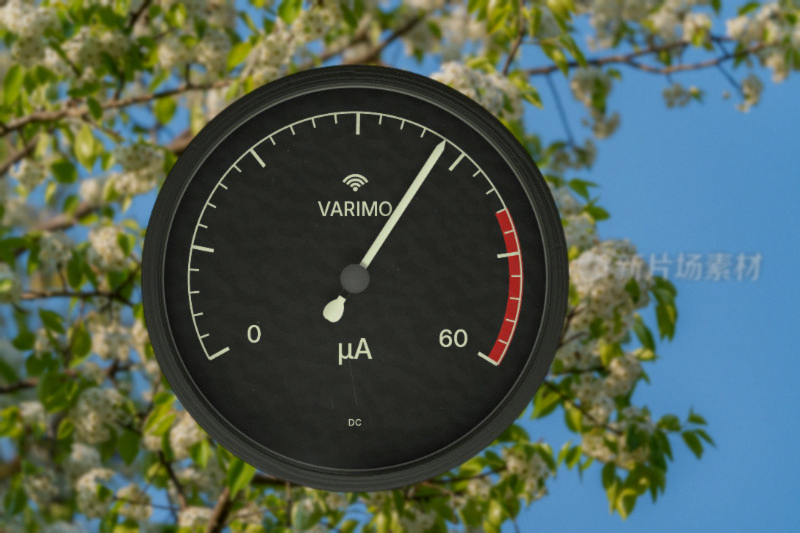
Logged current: 38 µA
